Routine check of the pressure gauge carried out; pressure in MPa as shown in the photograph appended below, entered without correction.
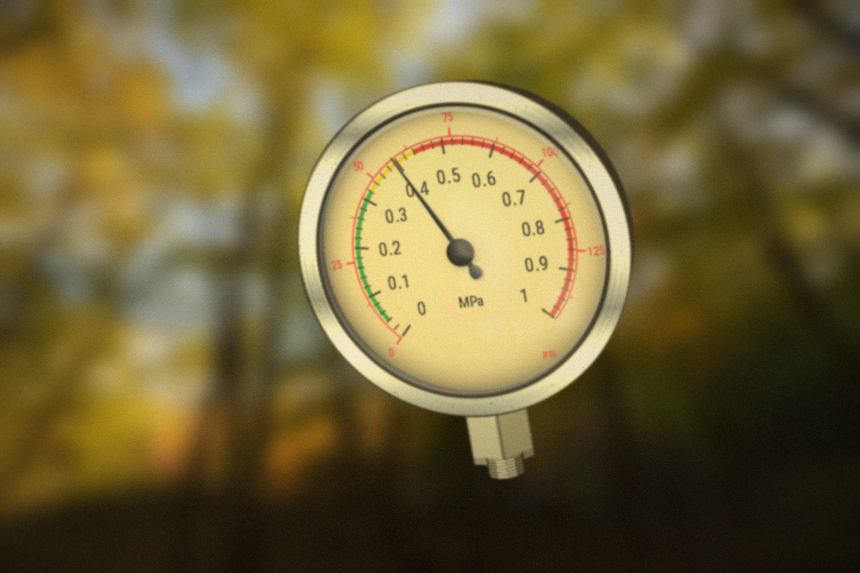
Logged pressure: 0.4 MPa
